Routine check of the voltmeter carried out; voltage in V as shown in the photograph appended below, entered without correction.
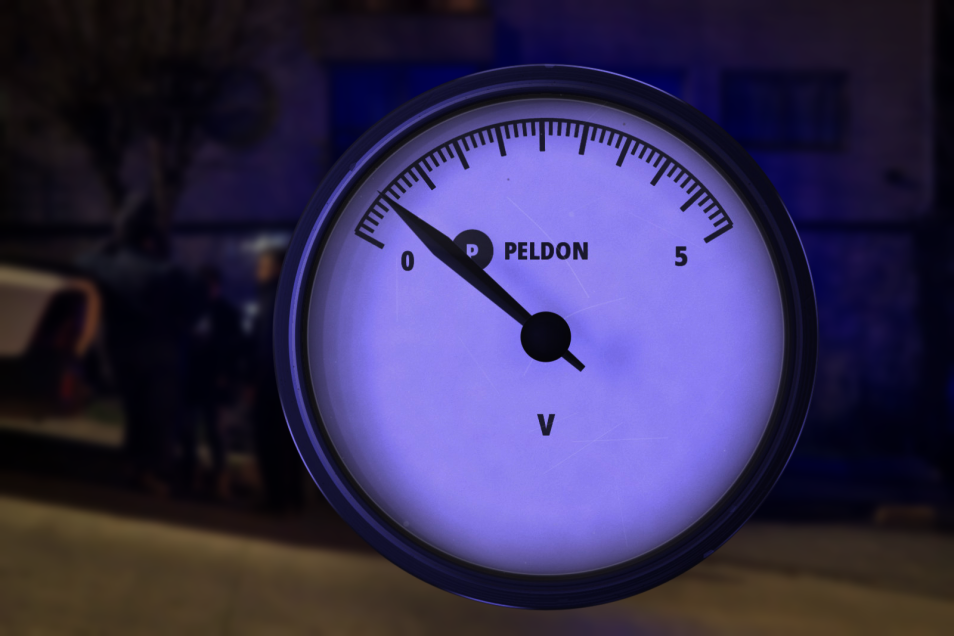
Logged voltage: 0.5 V
